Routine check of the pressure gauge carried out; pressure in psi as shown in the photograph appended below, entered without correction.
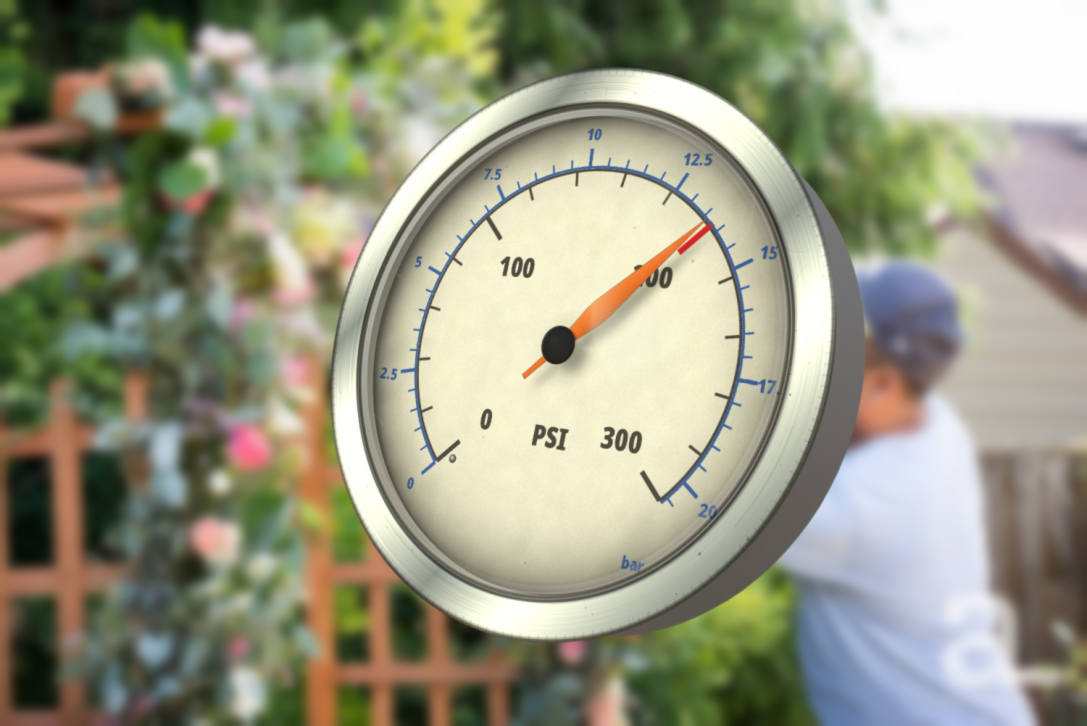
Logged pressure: 200 psi
